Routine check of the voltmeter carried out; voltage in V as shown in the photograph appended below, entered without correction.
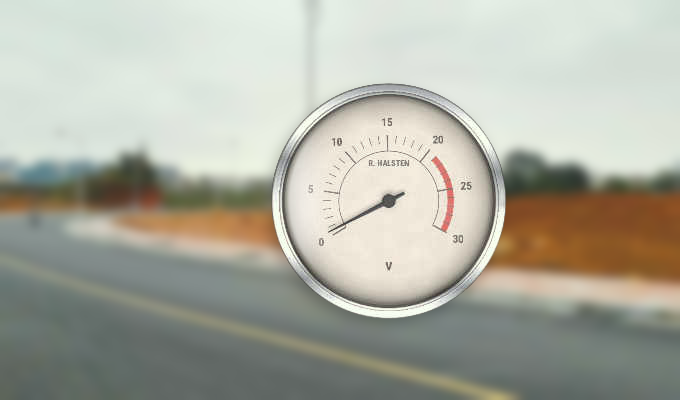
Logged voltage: 0.5 V
